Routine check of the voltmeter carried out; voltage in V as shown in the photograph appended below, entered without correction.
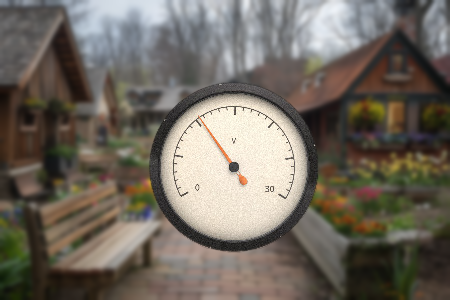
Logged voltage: 10.5 V
